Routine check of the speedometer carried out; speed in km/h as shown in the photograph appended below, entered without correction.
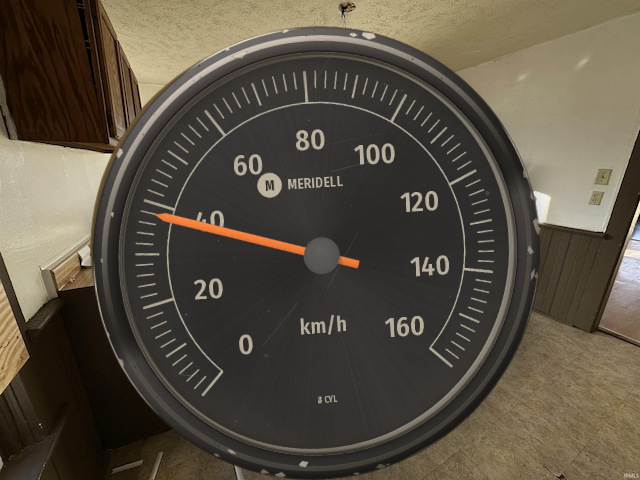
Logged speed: 38 km/h
